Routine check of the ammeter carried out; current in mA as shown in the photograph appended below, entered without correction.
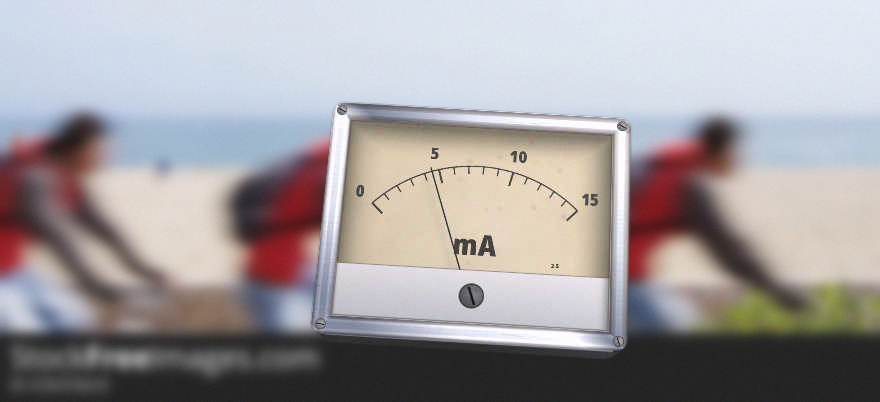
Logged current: 4.5 mA
